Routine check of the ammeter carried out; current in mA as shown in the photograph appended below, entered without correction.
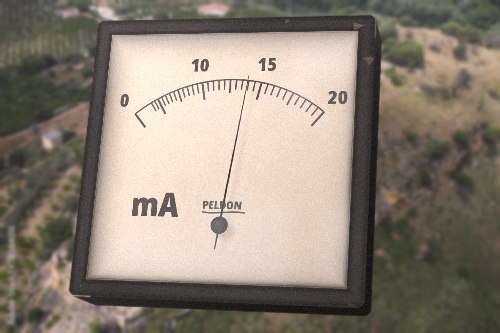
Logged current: 14 mA
